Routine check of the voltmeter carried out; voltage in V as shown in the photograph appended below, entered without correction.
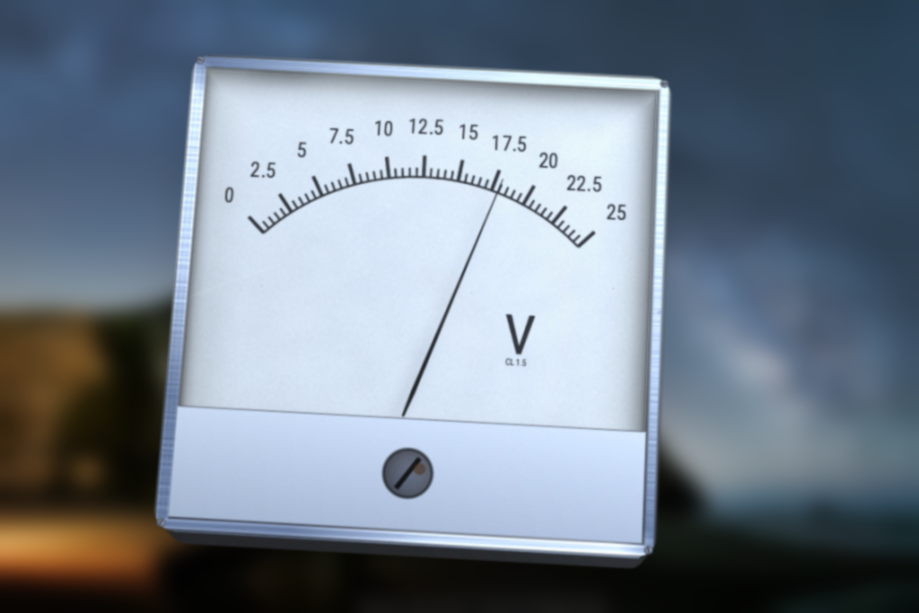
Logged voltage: 18 V
